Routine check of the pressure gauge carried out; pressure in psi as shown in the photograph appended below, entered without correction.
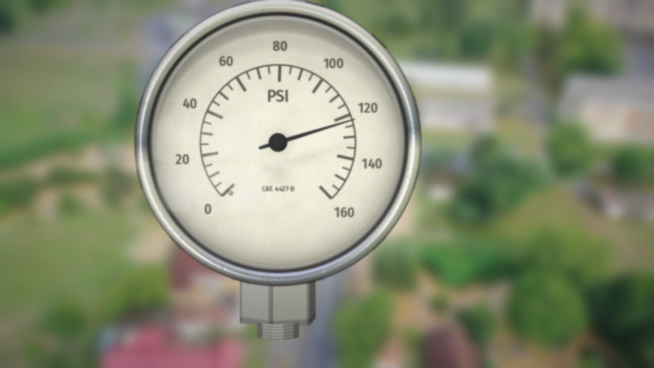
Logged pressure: 122.5 psi
